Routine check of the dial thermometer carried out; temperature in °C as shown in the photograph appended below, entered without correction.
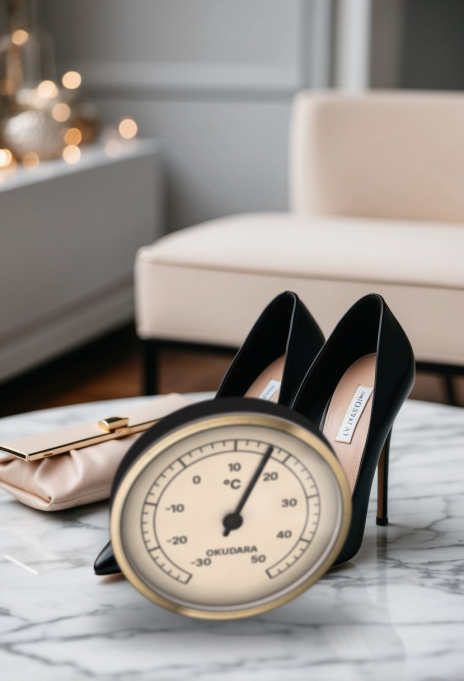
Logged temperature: 16 °C
